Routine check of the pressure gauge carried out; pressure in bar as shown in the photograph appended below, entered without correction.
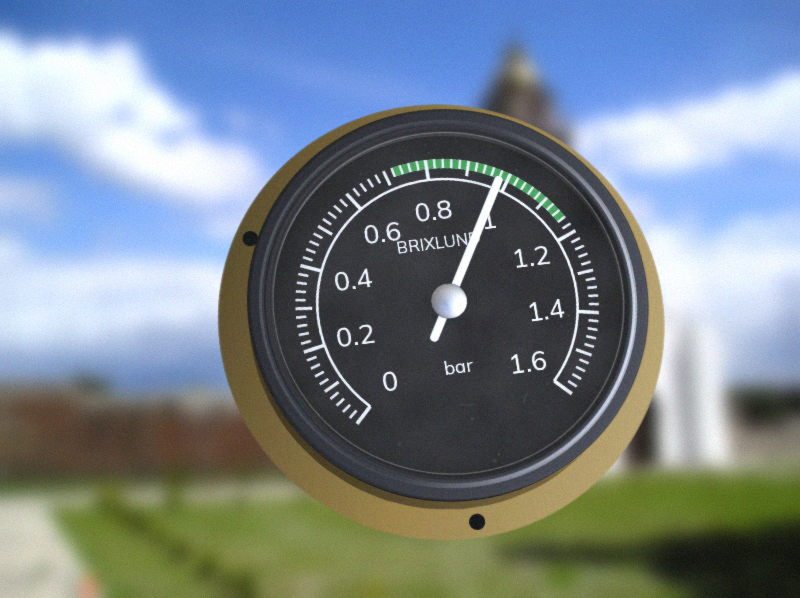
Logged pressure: 0.98 bar
